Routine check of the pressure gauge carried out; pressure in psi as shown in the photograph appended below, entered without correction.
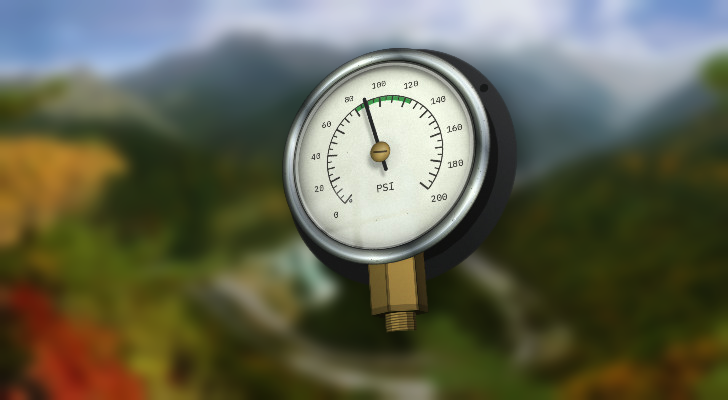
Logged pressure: 90 psi
